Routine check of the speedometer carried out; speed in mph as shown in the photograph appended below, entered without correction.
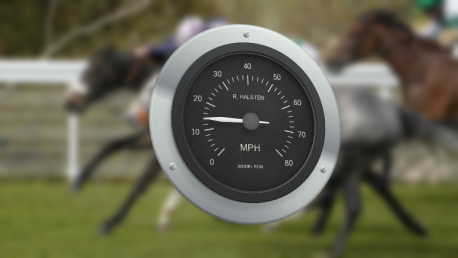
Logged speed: 14 mph
